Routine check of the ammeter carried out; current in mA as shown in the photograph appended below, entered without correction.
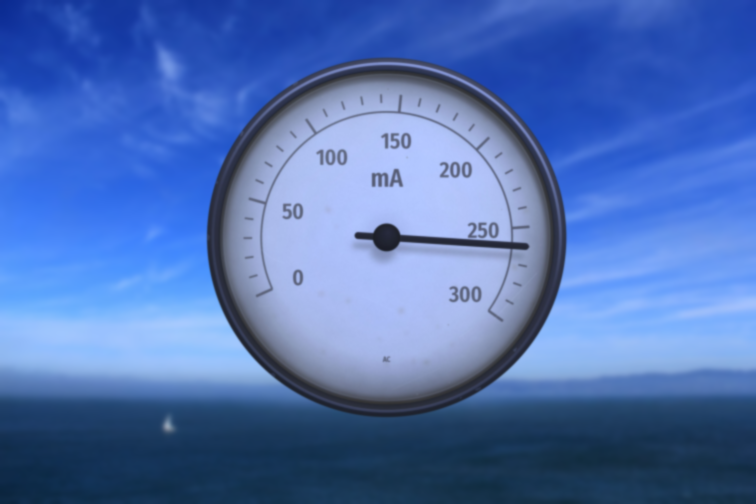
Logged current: 260 mA
